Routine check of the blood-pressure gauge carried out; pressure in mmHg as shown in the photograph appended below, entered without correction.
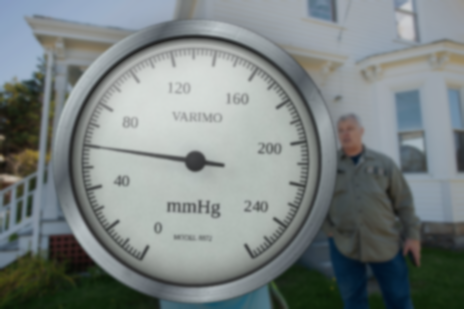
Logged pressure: 60 mmHg
